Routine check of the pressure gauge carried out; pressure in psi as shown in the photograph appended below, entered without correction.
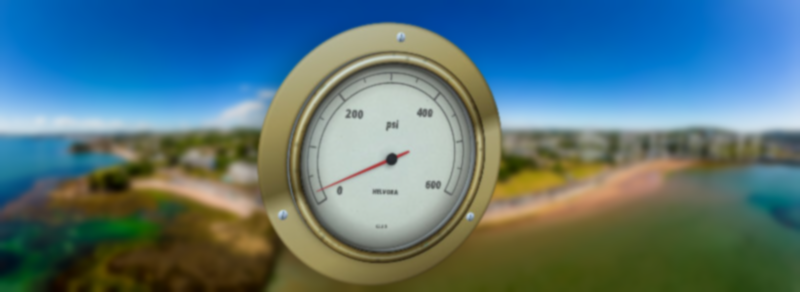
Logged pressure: 25 psi
